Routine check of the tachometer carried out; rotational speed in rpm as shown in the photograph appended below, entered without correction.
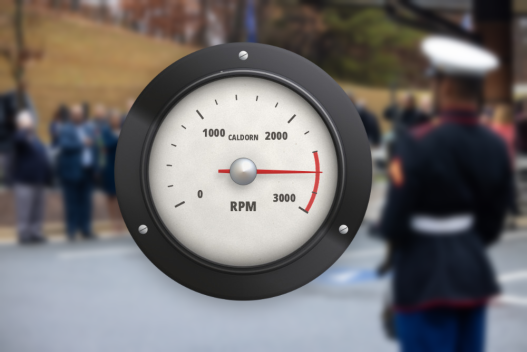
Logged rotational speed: 2600 rpm
